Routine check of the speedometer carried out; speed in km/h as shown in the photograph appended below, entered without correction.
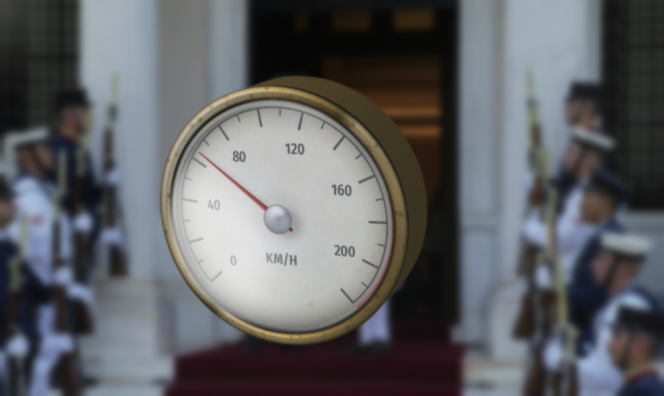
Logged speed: 65 km/h
